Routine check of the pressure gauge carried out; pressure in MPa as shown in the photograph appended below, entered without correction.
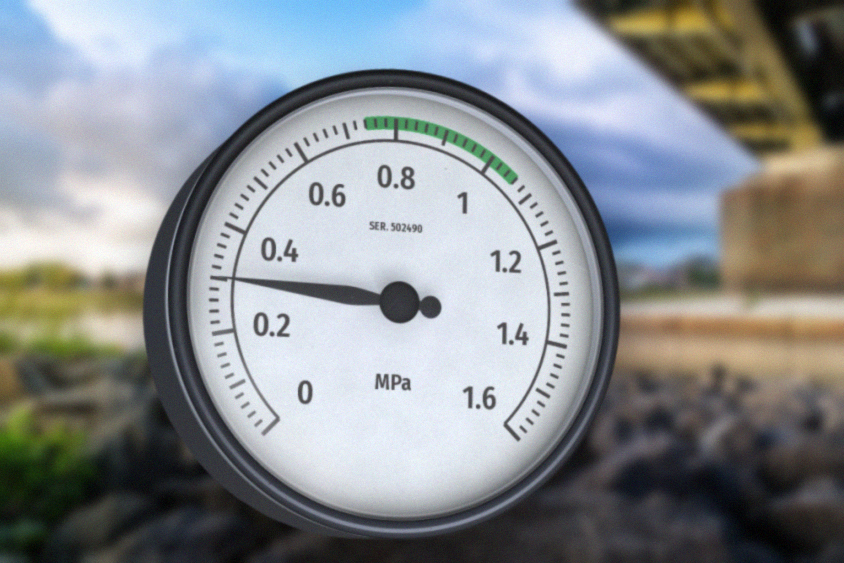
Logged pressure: 0.3 MPa
